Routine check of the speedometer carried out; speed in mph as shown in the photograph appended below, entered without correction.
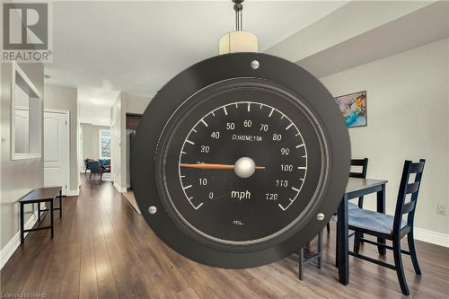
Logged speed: 20 mph
